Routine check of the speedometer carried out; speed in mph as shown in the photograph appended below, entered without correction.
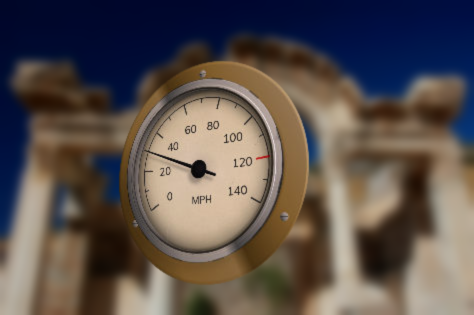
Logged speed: 30 mph
